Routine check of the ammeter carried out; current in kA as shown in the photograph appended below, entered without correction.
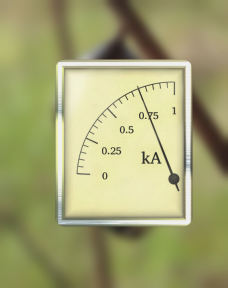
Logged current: 0.75 kA
